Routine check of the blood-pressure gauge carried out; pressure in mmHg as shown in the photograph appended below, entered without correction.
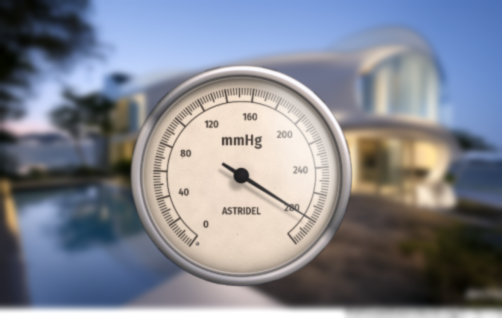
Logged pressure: 280 mmHg
